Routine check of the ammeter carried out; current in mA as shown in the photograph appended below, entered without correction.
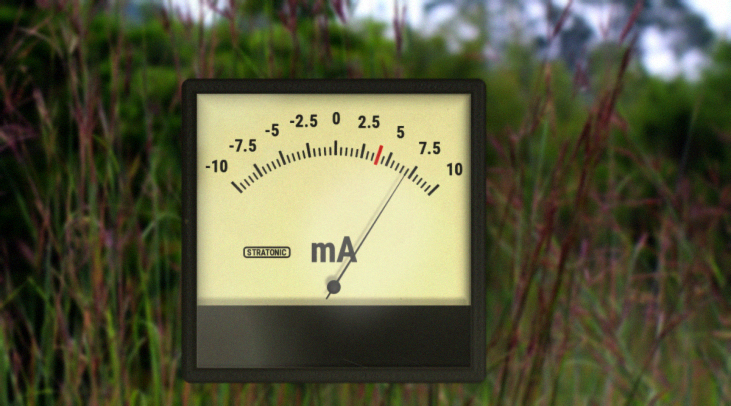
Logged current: 7 mA
